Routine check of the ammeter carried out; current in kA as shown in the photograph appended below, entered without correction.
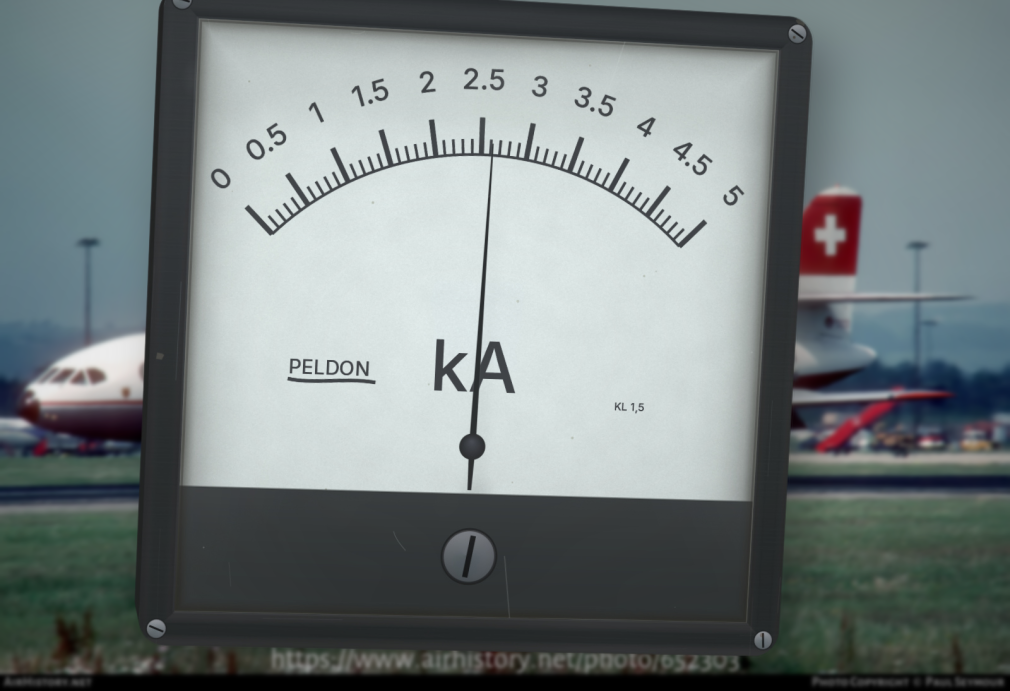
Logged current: 2.6 kA
